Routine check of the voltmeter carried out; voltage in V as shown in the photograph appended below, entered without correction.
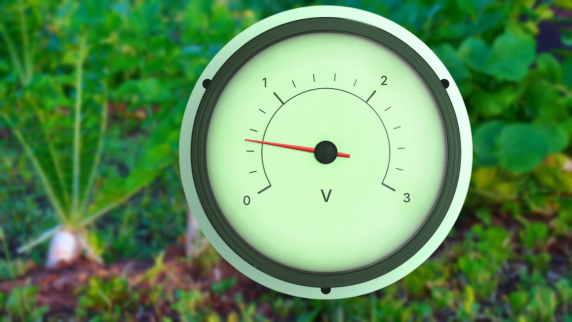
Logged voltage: 0.5 V
